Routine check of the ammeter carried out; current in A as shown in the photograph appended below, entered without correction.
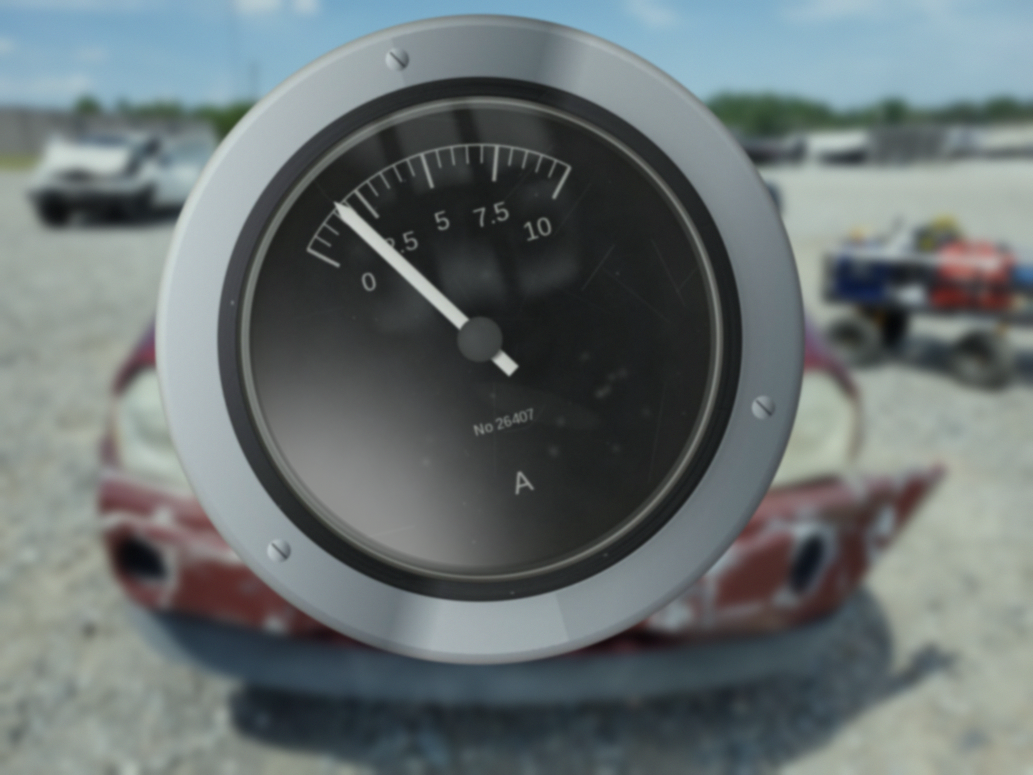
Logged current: 1.75 A
